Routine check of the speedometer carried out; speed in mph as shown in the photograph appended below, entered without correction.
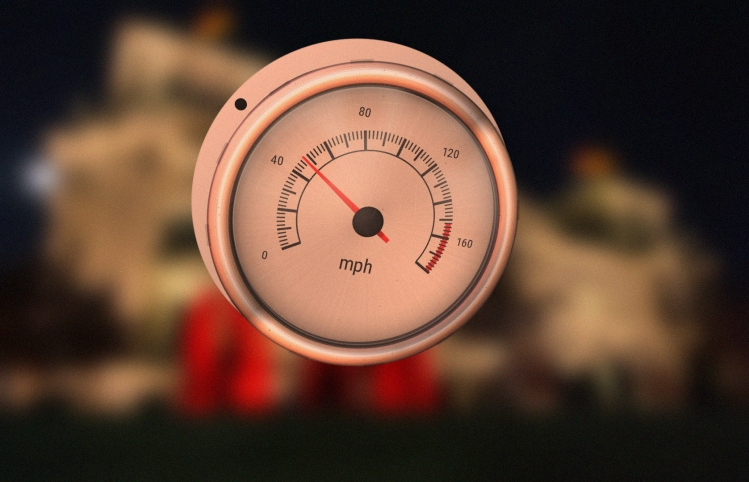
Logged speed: 48 mph
